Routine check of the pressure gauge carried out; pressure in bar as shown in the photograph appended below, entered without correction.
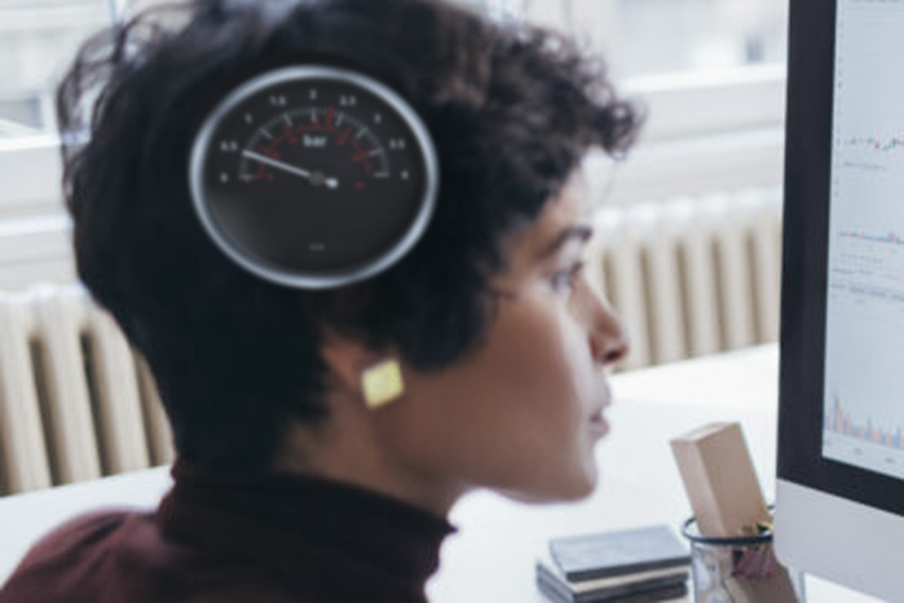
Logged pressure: 0.5 bar
